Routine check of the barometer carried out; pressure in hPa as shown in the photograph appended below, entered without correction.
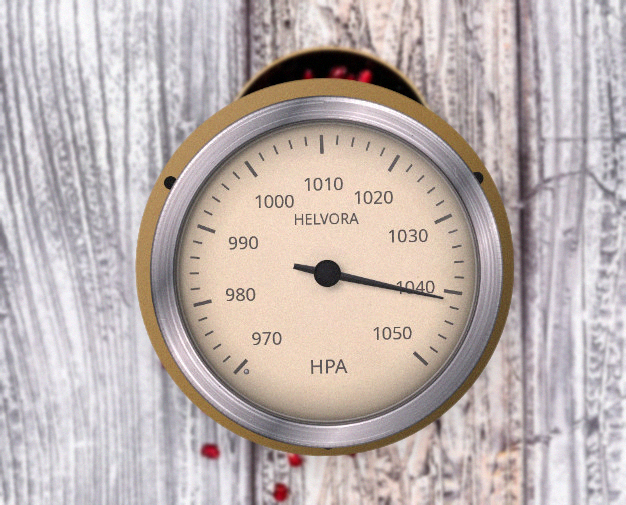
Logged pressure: 1041 hPa
